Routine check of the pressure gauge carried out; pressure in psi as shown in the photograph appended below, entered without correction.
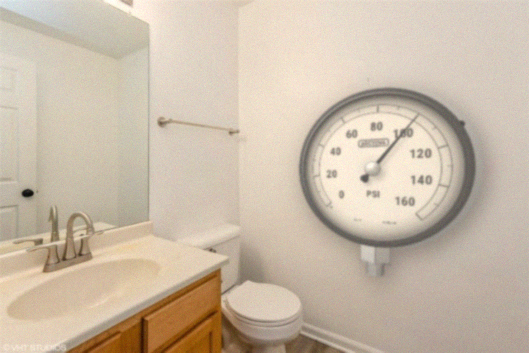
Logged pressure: 100 psi
